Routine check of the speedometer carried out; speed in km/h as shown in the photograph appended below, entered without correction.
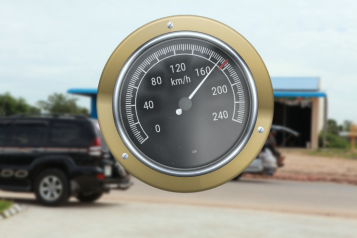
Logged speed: 170 km/h
